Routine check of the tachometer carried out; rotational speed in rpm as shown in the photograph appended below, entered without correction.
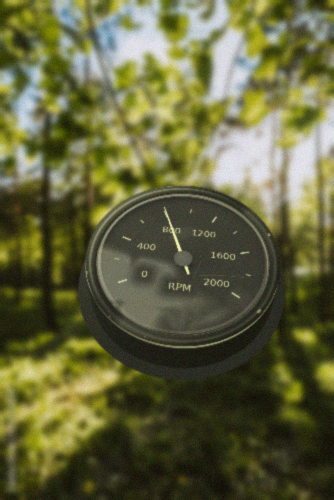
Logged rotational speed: 800 rpm
